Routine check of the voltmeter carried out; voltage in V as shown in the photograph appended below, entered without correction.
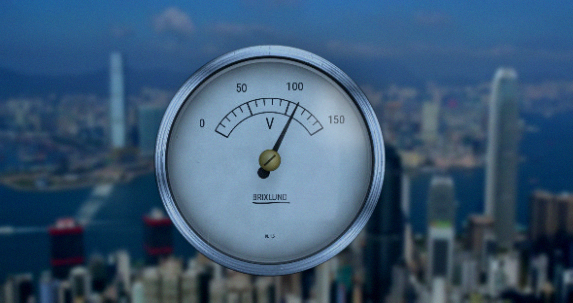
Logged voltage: 110 V
